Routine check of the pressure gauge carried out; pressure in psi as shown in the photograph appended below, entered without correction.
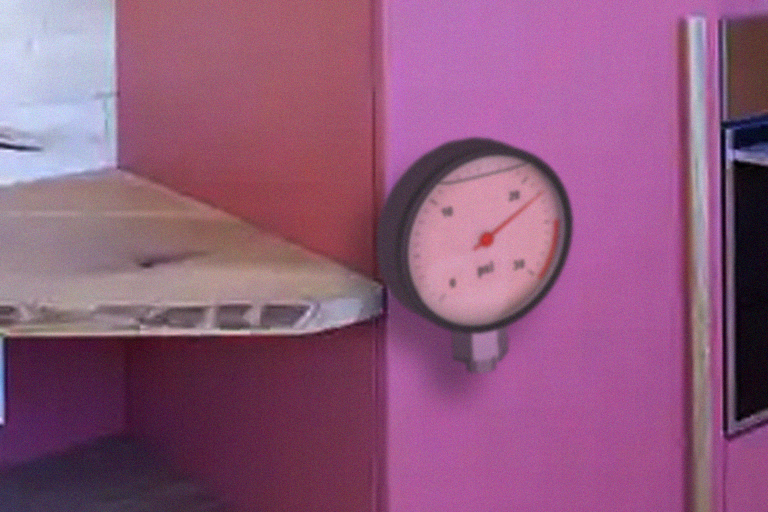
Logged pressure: 22 psi
